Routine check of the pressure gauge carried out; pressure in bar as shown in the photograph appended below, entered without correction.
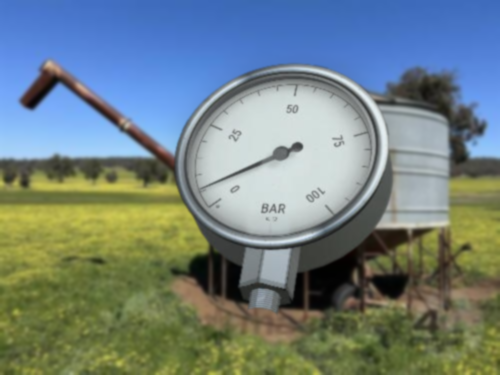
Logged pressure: 5 bar
